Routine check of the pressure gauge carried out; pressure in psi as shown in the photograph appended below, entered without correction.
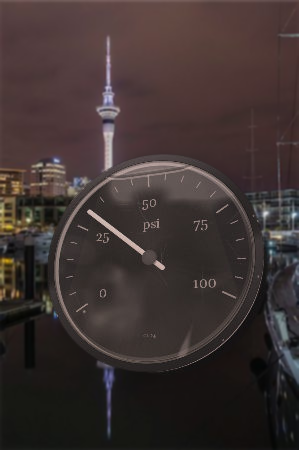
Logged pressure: 30 psi
